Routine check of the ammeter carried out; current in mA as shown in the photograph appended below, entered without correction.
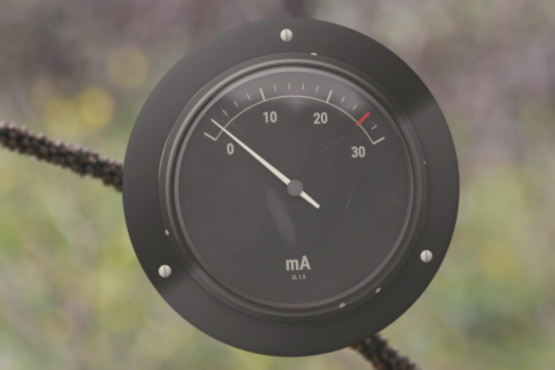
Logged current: 2 mA
